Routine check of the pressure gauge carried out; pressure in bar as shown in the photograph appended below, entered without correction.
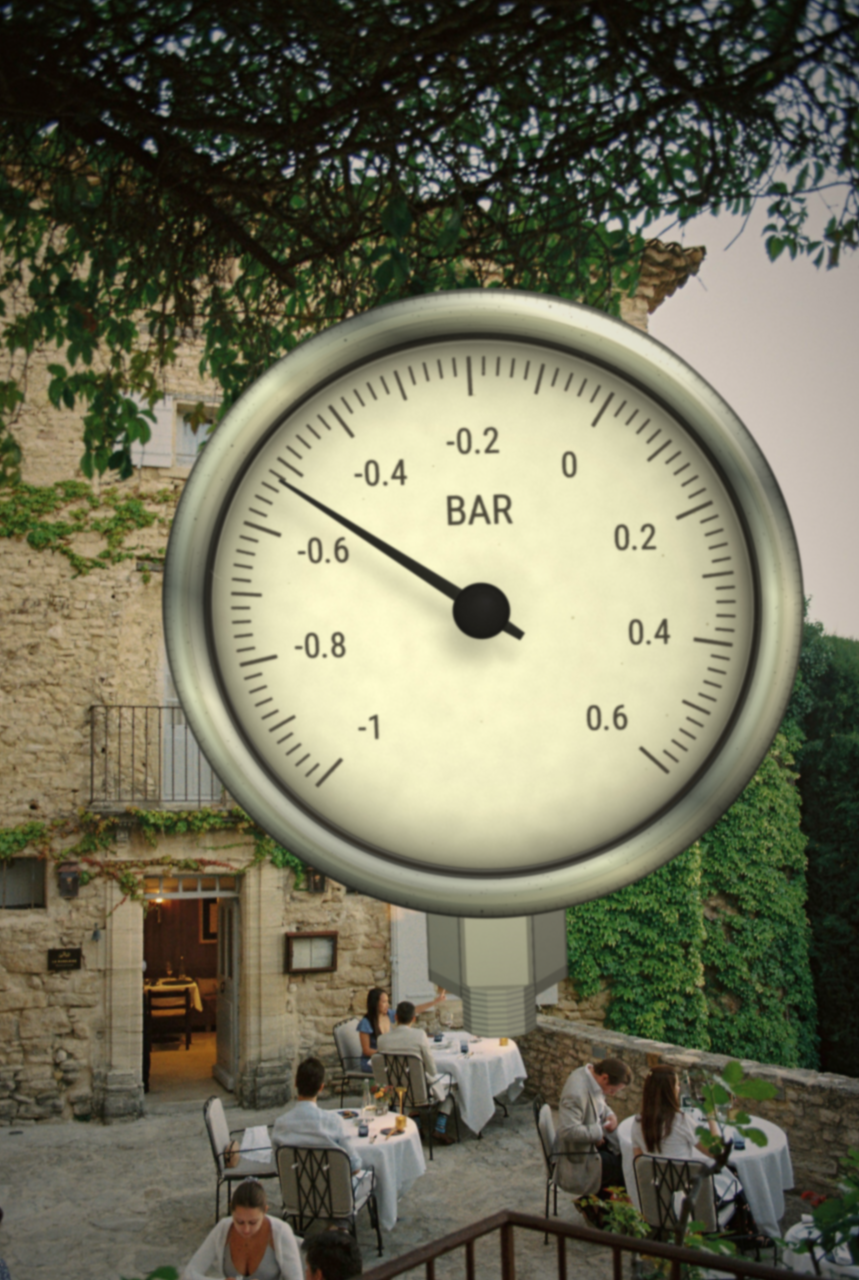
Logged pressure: -0.52 bar
